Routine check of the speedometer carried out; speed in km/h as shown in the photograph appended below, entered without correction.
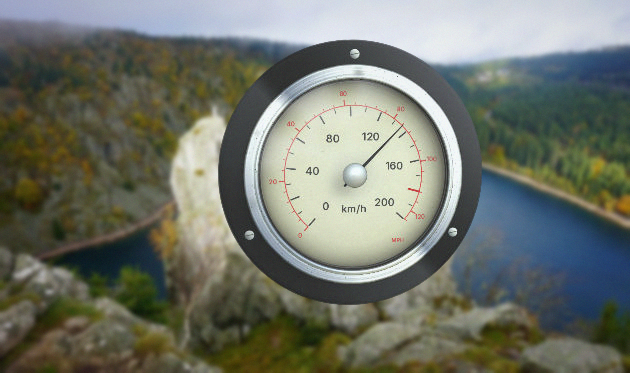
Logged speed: 135 km/h
